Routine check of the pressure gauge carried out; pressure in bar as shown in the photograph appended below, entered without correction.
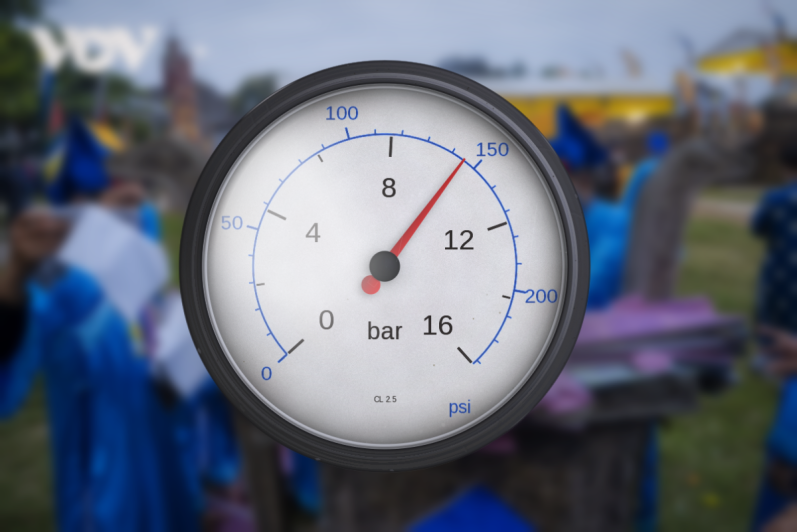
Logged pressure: 10 bar
